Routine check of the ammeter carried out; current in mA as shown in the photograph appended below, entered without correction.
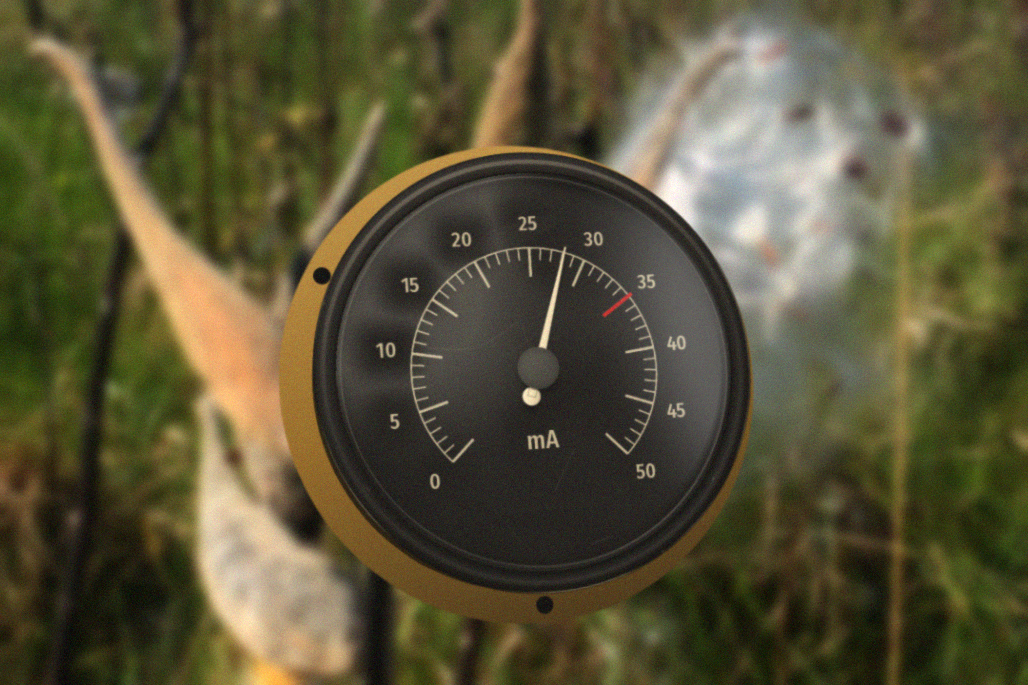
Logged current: 28 mA
